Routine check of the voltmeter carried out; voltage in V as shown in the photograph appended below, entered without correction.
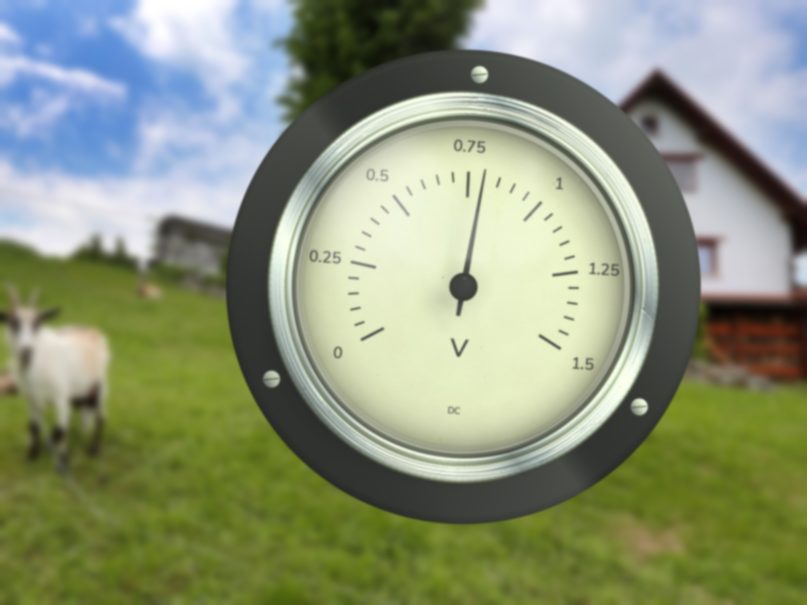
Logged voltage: 0.8 V
